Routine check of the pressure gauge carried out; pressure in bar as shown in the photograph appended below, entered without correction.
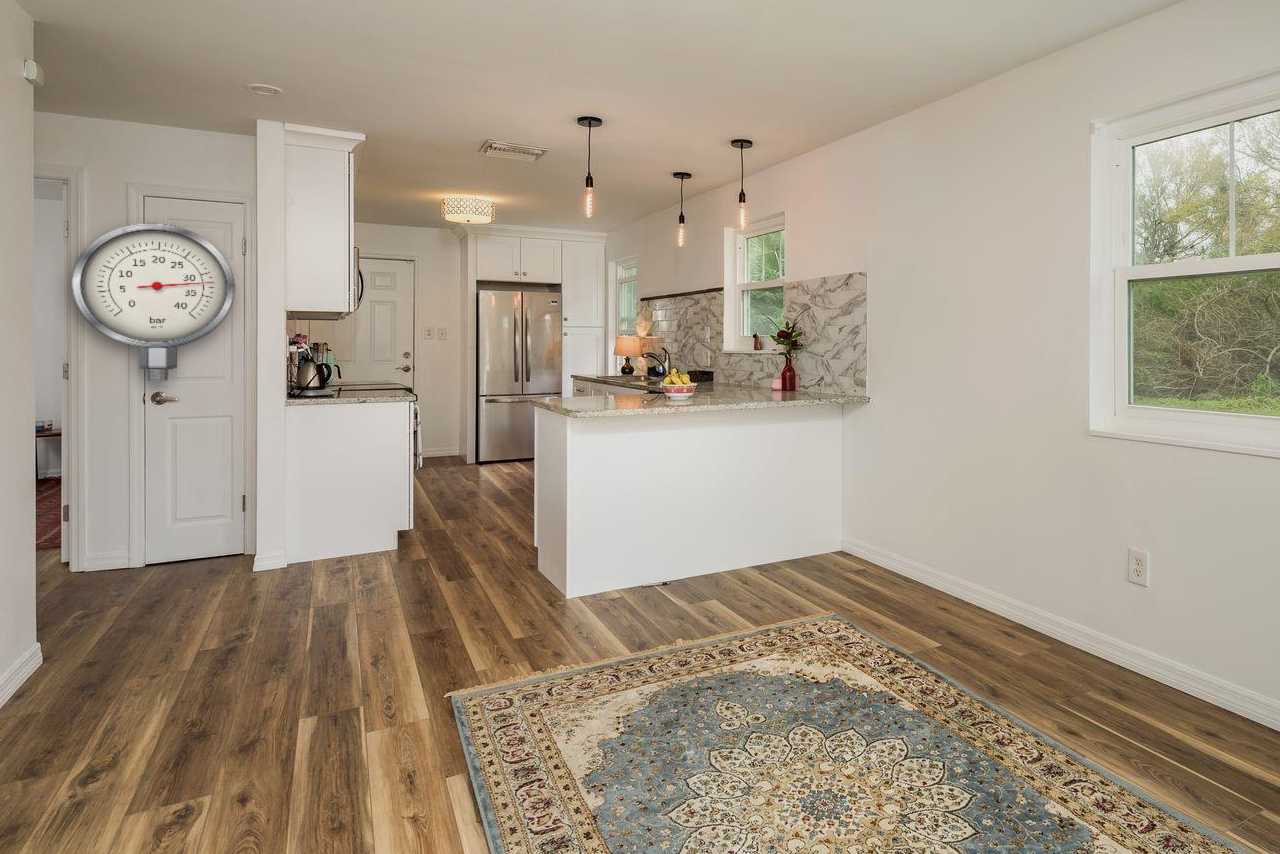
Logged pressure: 32 bar
